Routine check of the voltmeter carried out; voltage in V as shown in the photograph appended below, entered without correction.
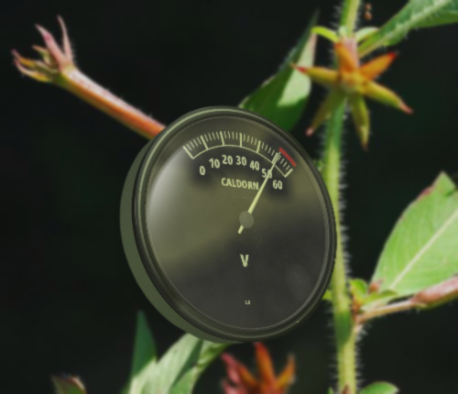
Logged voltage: 50 V
